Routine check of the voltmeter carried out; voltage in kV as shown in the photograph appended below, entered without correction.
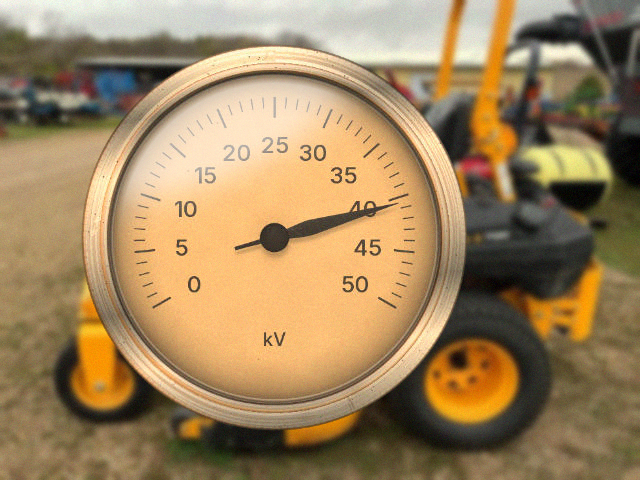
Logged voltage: 40.5 kV
